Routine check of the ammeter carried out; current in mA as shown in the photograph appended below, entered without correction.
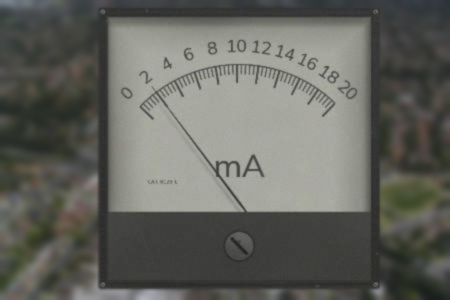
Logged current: 2 mA
